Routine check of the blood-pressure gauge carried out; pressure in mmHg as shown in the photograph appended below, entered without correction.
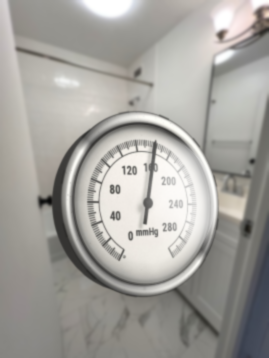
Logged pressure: 160 mmHg
